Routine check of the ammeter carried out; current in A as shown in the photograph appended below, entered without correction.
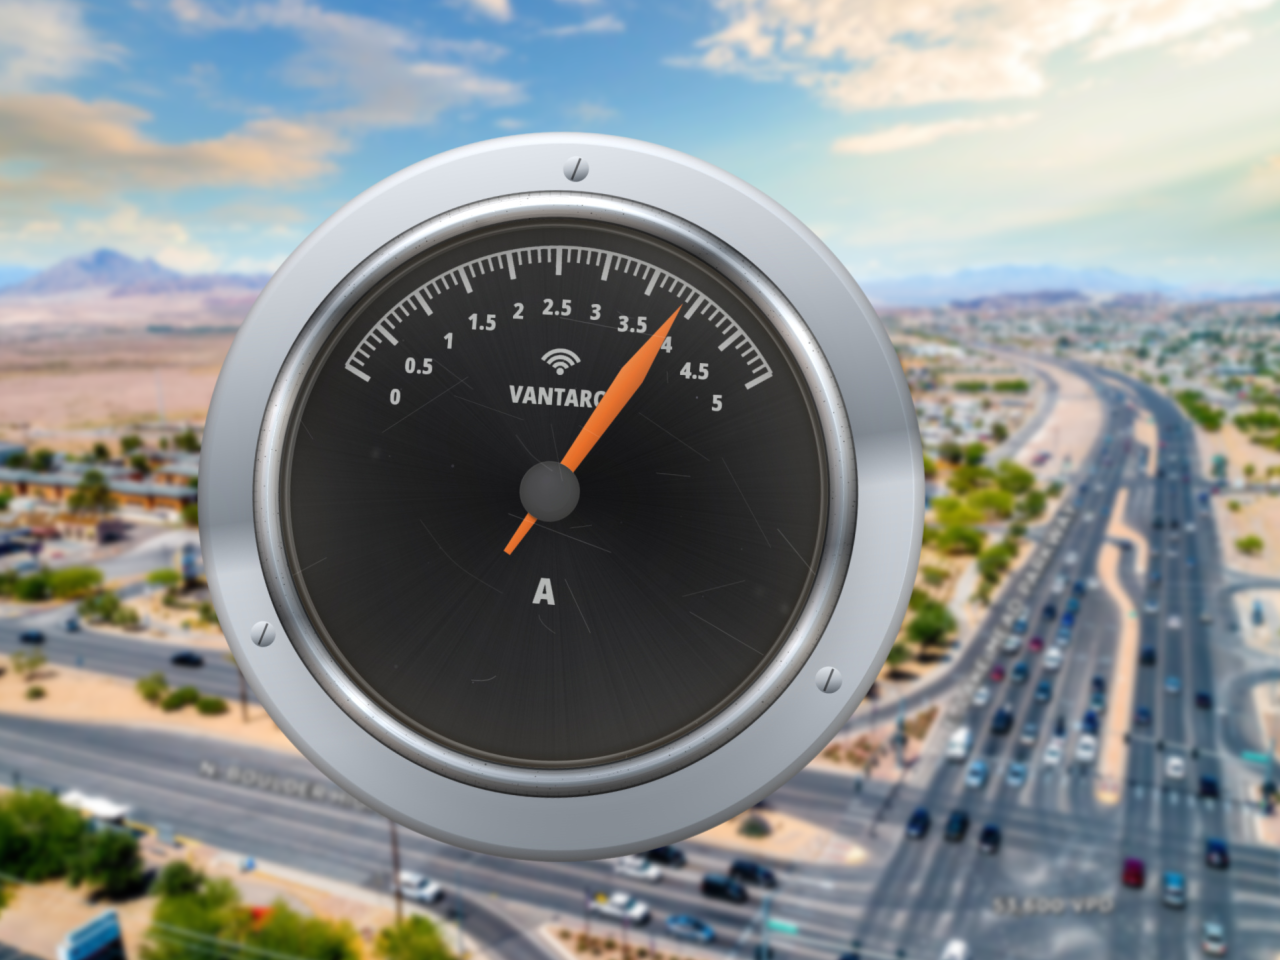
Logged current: 3.9 A
